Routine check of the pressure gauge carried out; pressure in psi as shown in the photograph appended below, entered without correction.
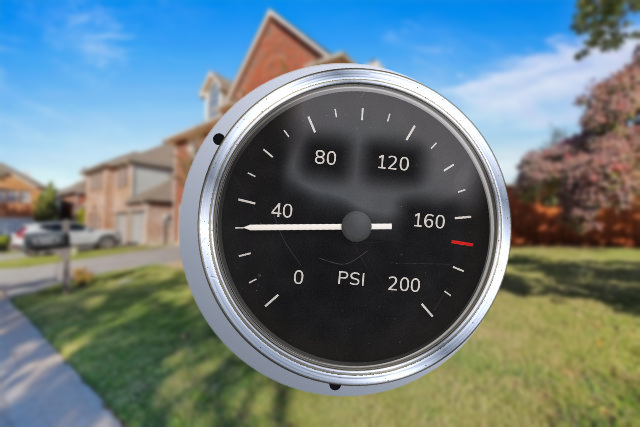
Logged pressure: 30 psi
